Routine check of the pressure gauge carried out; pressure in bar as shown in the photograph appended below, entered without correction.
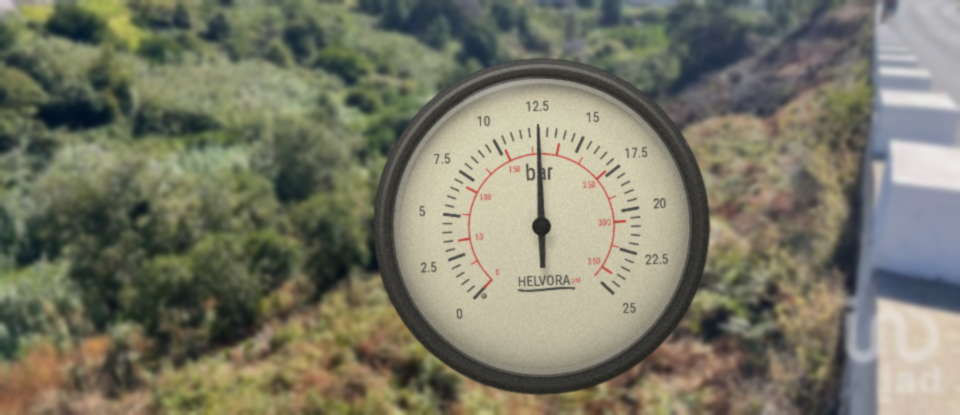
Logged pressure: 12.5 bar
